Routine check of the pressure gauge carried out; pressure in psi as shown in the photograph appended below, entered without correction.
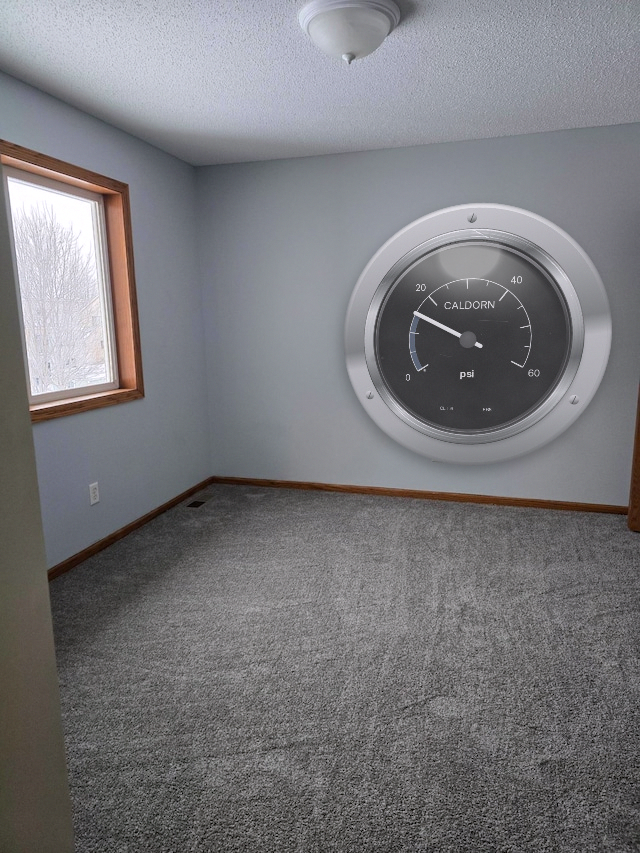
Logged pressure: 15 psi
